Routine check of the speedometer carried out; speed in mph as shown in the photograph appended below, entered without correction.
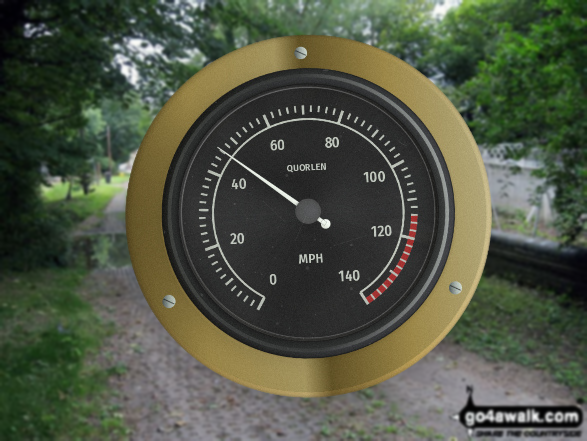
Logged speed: 46 mph
